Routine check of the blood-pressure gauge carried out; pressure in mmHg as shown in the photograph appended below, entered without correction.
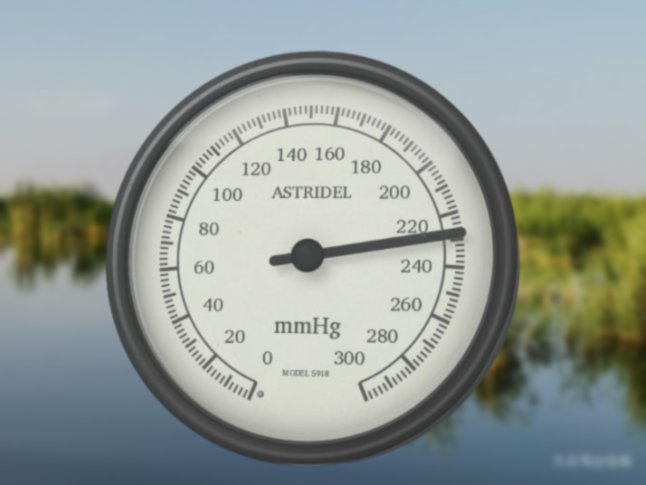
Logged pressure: 228 mmHg
